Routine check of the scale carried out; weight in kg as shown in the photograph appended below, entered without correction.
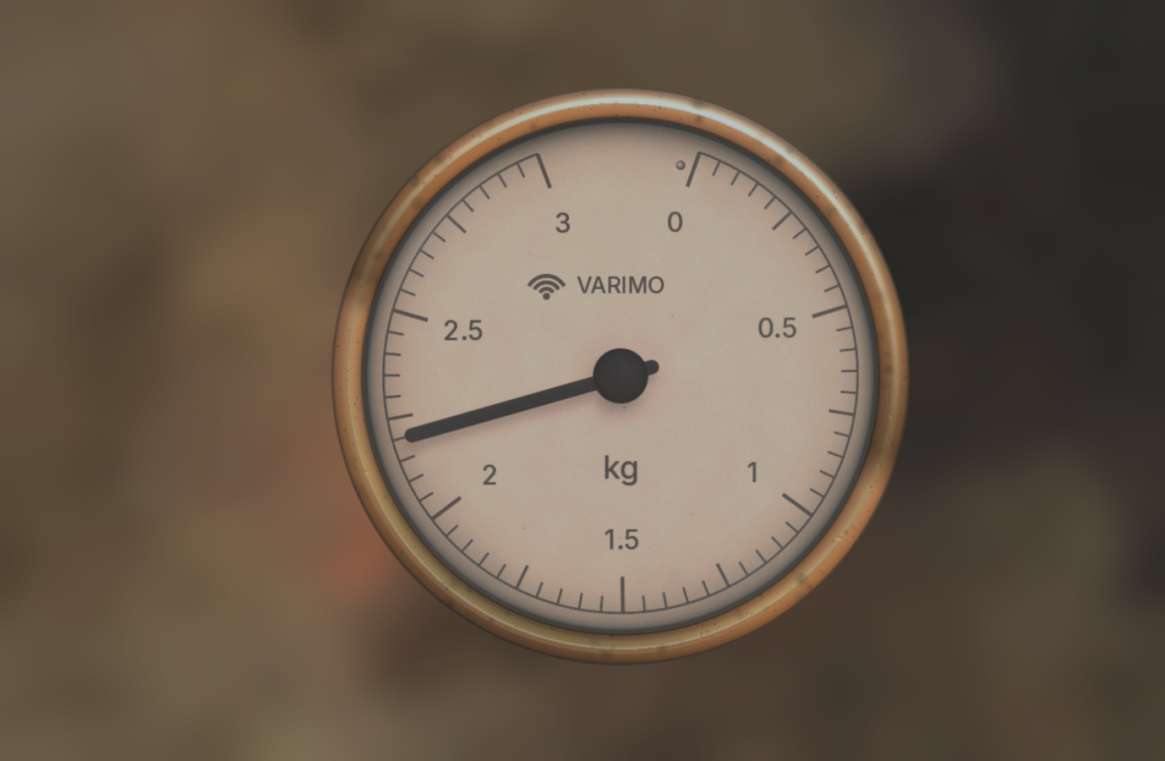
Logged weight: 2.2 kg
